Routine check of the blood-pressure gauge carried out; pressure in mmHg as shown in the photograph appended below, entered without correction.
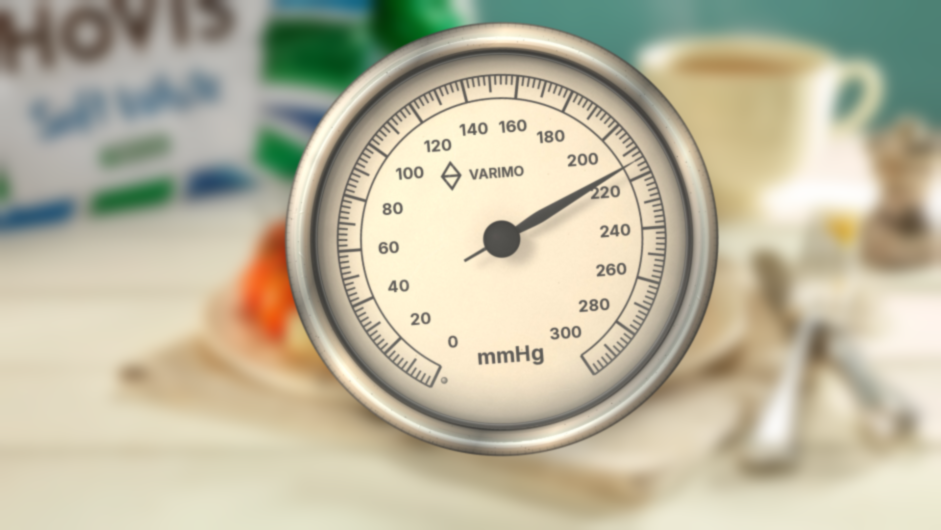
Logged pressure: 214 mmHg
